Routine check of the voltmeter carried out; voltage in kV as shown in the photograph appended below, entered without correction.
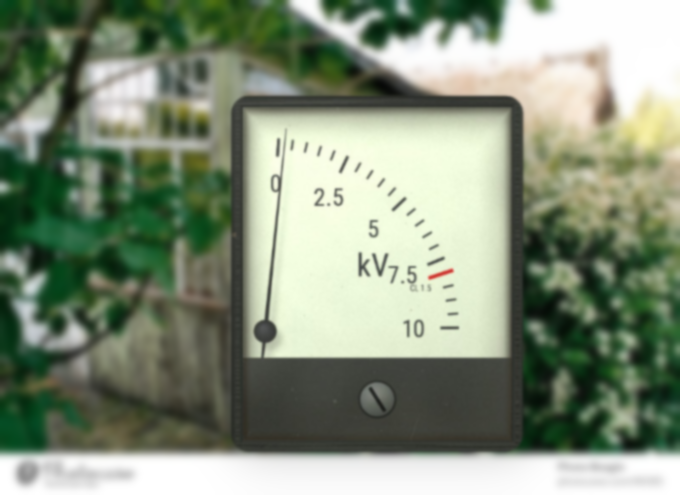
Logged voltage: 0.25 kV
